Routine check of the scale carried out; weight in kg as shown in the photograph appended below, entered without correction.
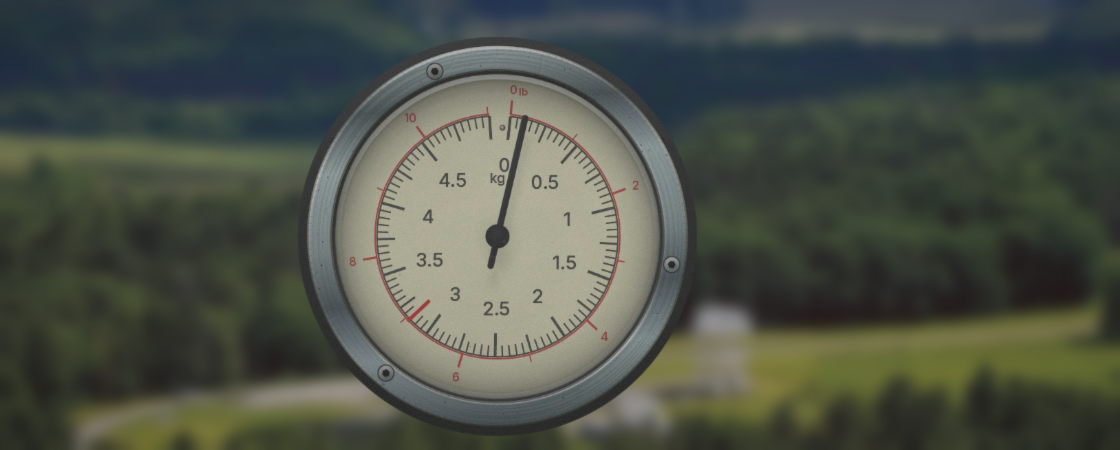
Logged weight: 0.1 kg
